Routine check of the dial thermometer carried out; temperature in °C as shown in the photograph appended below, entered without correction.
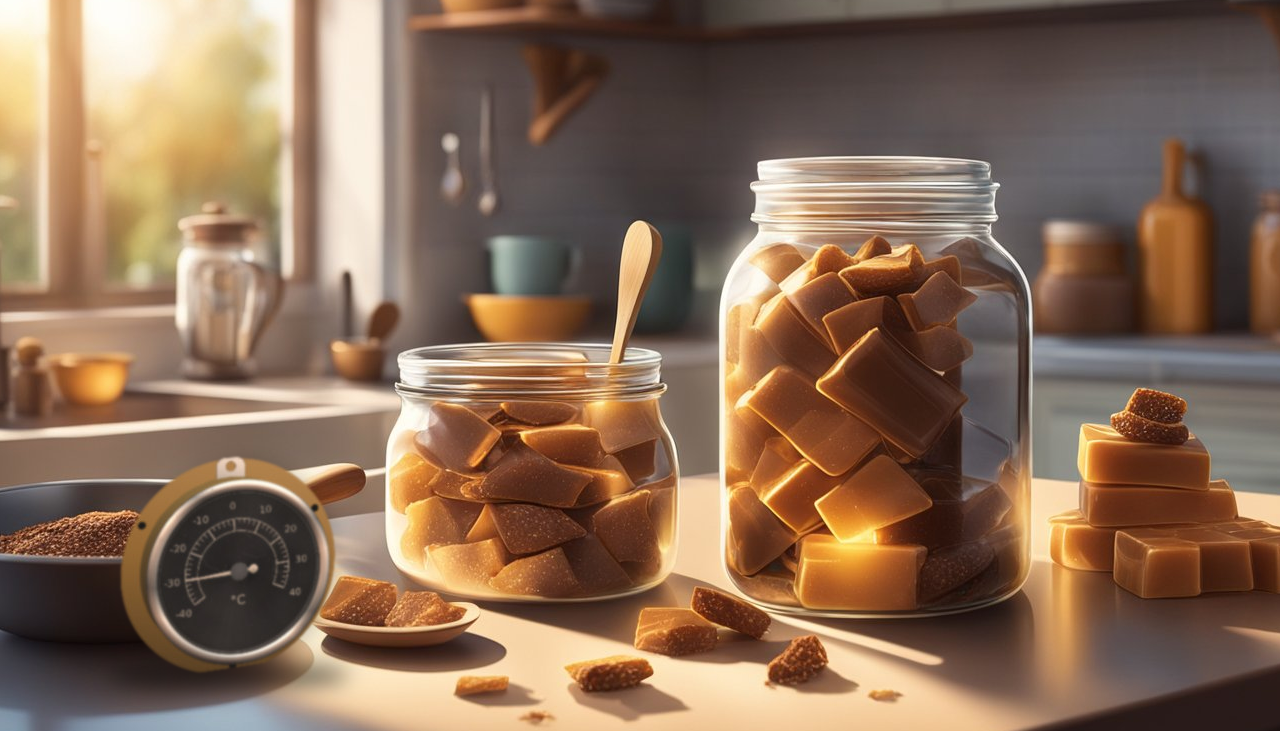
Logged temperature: -30 °C
